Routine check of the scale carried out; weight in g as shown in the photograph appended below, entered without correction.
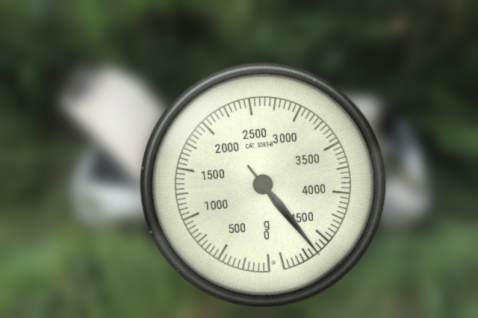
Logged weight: 4650 g
